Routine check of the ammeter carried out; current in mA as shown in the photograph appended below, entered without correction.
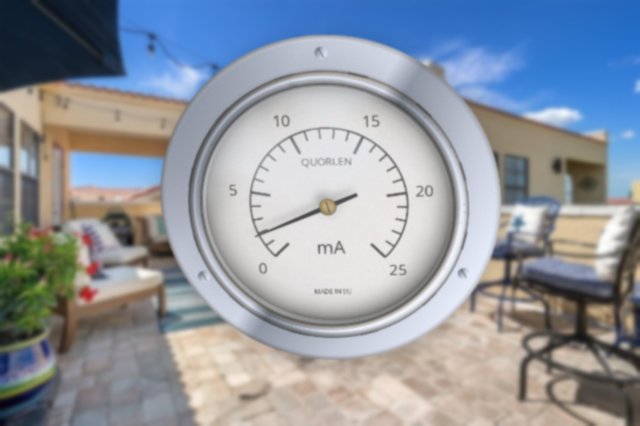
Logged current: 2 mA
